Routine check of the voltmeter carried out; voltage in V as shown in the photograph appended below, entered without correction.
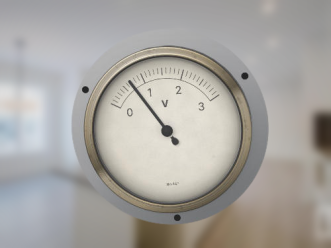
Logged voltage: 0.7 V
